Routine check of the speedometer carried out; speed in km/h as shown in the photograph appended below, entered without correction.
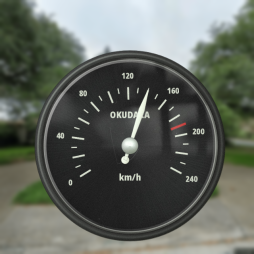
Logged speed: 140 km/h
